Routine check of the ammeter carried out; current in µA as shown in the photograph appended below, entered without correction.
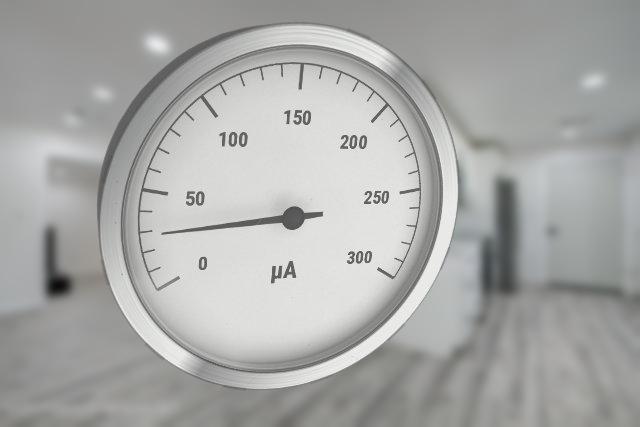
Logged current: 30 µA
